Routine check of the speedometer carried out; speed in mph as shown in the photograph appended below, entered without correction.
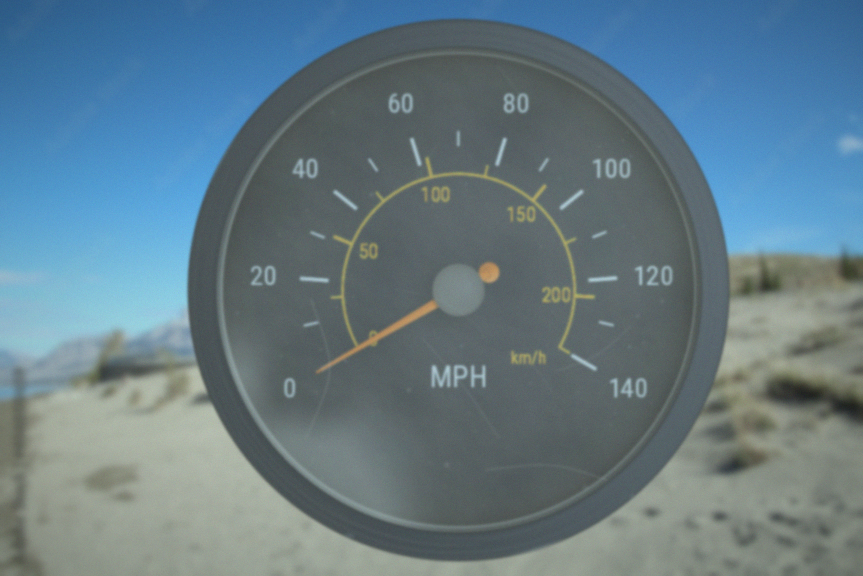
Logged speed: 0 mph
